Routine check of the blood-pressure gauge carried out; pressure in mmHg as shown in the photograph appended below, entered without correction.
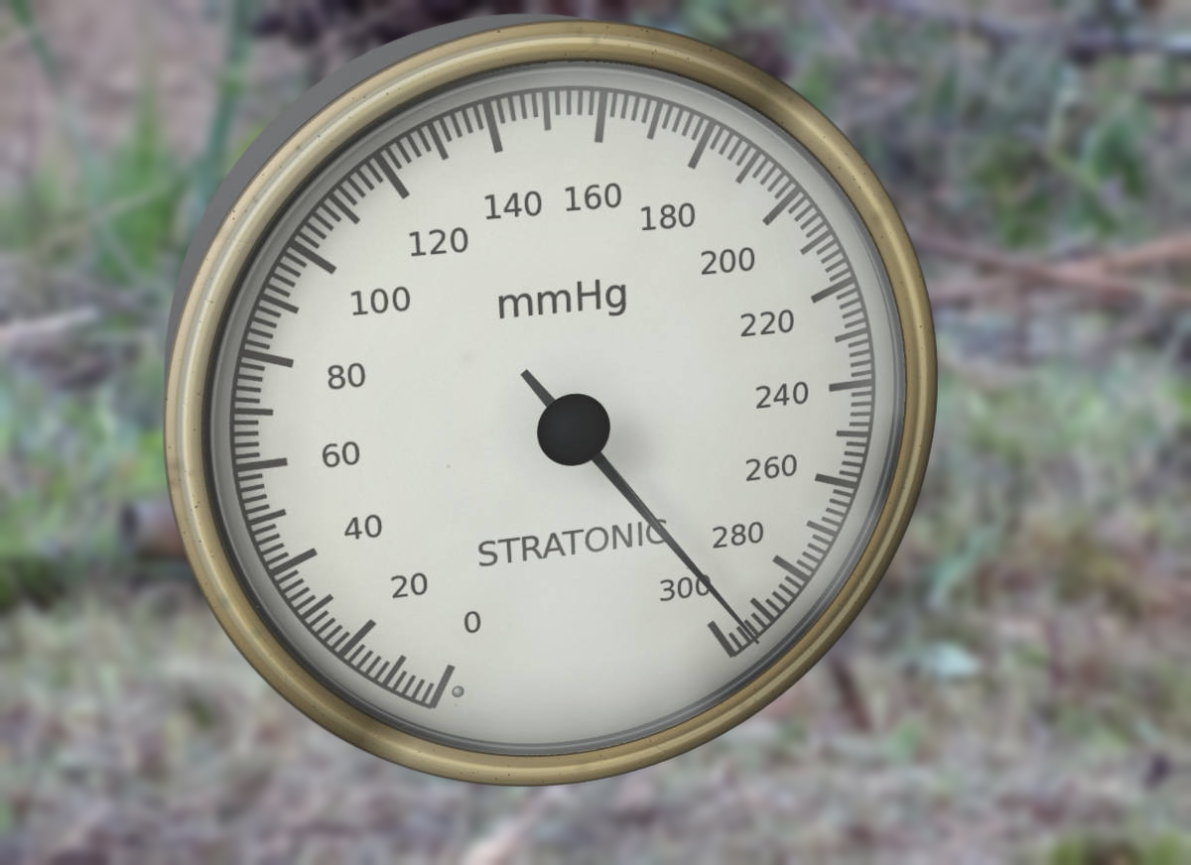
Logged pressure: 295 mmHg
